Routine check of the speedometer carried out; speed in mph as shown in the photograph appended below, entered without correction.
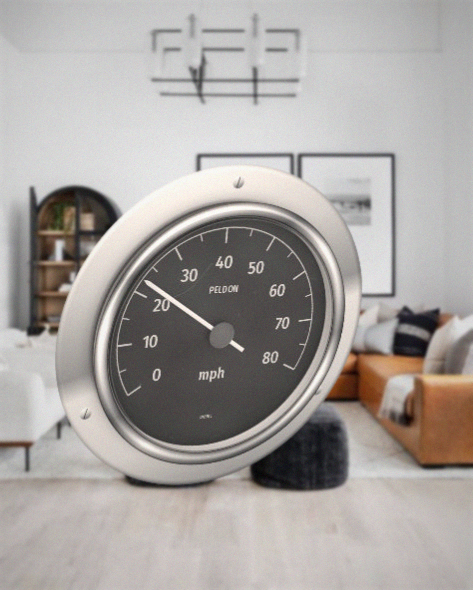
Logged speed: 22.5 mph
